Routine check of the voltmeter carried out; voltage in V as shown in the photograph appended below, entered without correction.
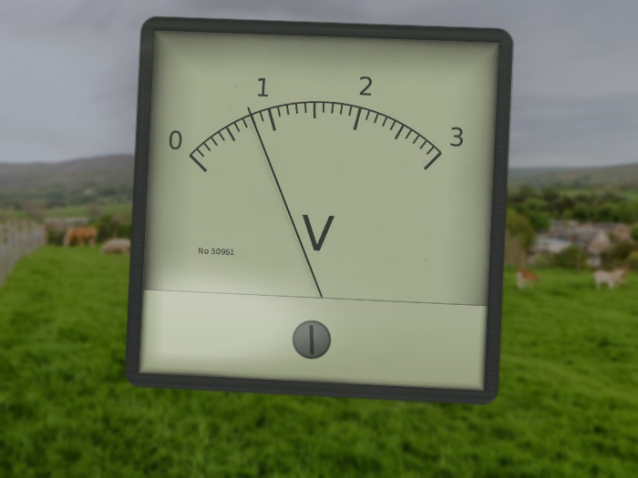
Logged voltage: 0.8 V
